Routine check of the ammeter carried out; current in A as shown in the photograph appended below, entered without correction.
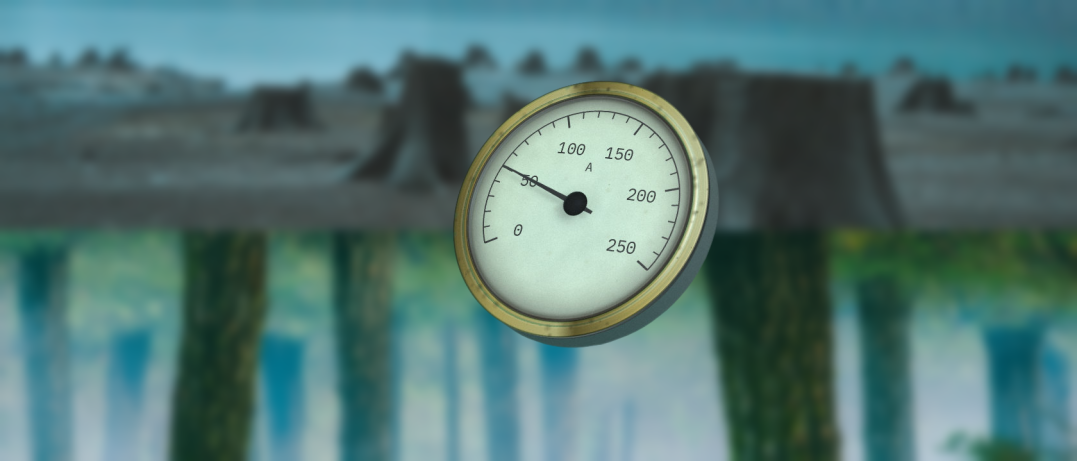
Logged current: 50 A
